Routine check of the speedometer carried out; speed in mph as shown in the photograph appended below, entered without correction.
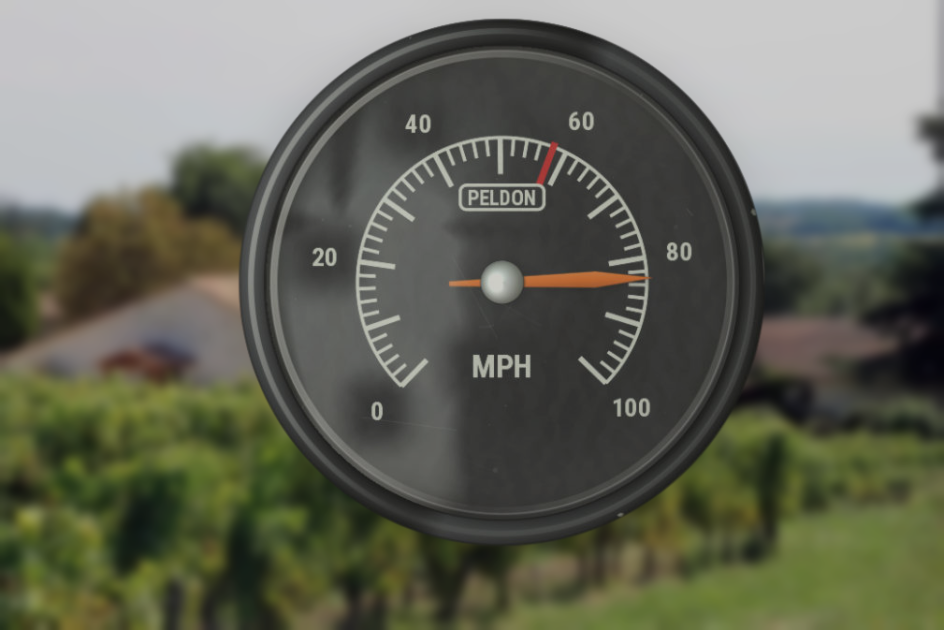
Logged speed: 83 mph
